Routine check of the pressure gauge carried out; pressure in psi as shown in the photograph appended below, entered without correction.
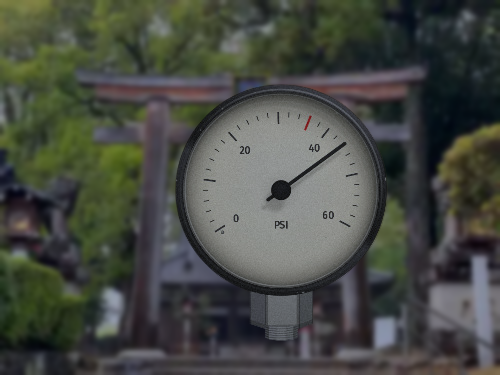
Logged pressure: 44 psi
